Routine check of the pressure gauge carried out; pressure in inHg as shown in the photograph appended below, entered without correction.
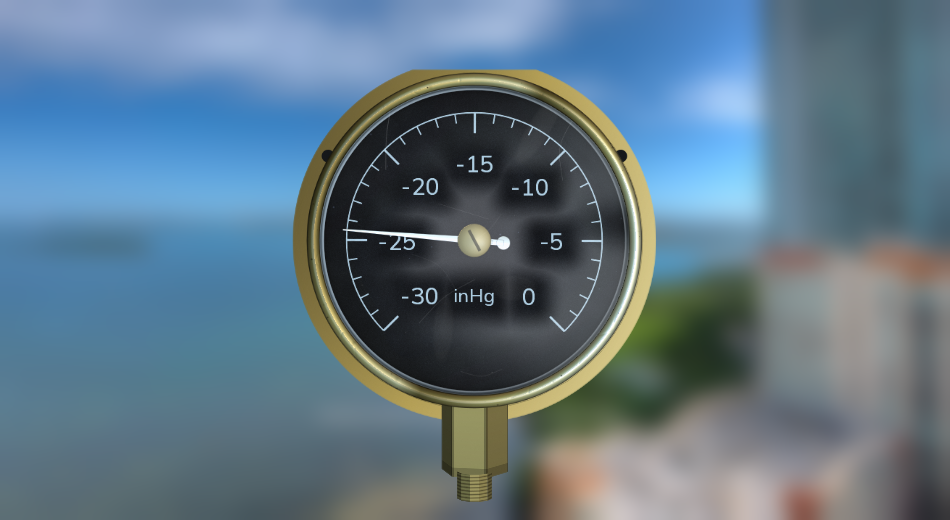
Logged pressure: -24.5 inHg
